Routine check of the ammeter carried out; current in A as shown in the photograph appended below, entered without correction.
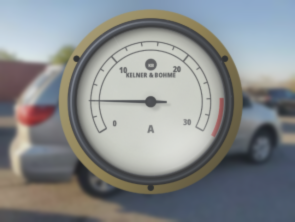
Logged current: 4 A
